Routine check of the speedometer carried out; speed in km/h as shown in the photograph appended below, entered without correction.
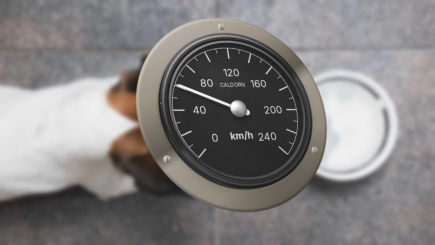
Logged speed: 60 km/h
